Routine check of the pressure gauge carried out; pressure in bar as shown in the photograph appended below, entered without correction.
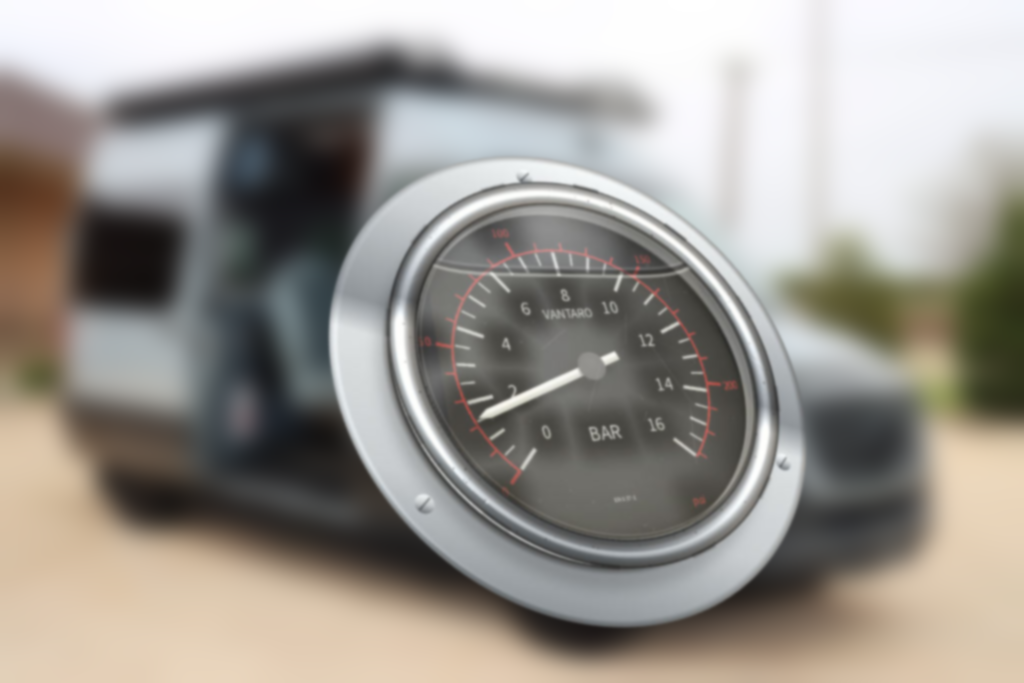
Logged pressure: 1.5 bar
